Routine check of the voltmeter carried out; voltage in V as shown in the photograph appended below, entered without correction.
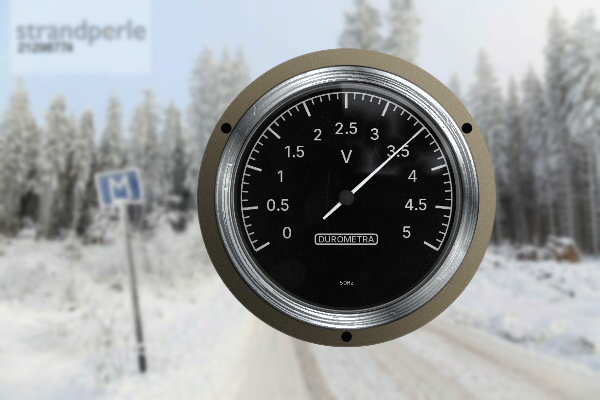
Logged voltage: 3.5 V
